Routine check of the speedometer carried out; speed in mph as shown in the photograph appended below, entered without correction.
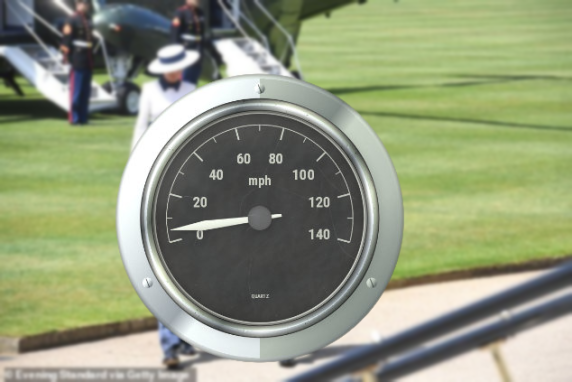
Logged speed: 5 mph
